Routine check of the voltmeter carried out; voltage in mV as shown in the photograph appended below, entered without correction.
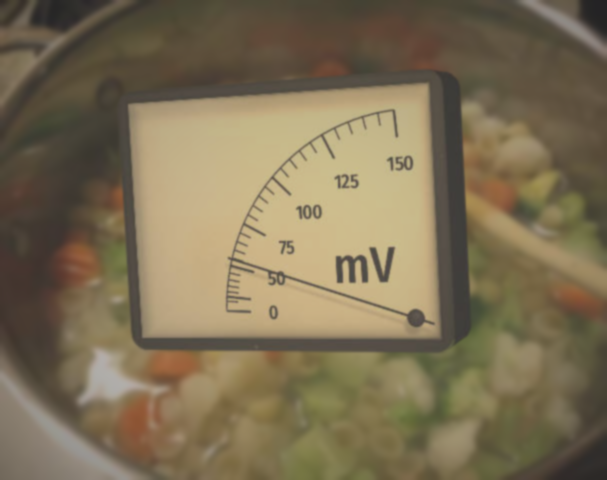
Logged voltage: 55 mV
